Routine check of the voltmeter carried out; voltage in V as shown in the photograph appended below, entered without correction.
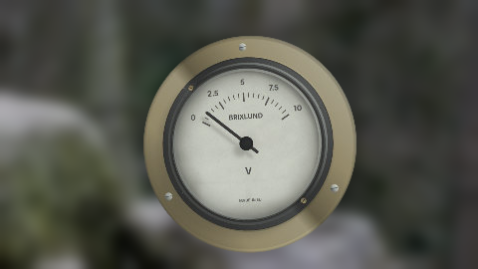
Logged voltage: 1 V
